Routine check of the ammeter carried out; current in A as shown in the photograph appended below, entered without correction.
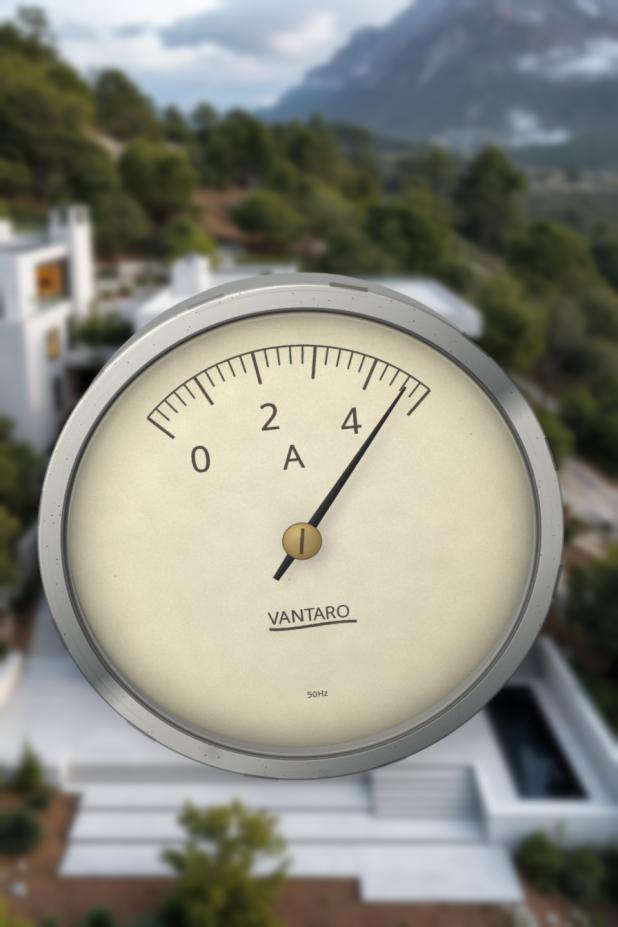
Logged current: 4.6 A
